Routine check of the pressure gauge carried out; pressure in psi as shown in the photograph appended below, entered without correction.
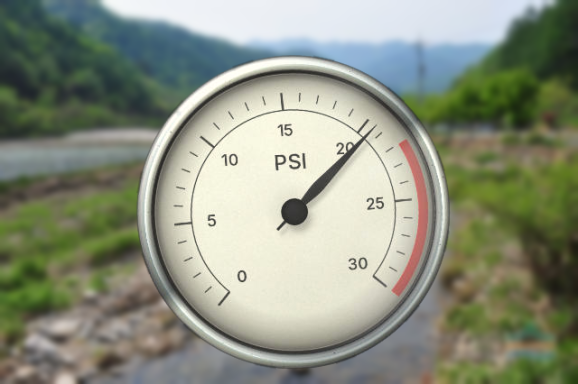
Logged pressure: 20.5 psi
